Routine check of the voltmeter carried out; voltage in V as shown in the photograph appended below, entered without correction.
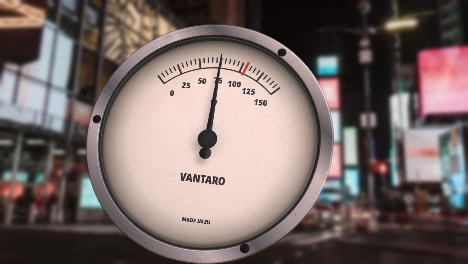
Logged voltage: 75 V
